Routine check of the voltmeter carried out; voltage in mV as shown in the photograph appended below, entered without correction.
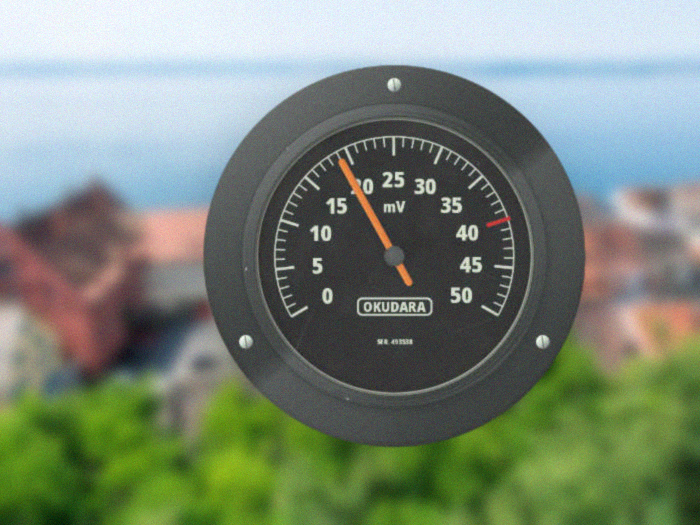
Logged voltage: 19 mV
